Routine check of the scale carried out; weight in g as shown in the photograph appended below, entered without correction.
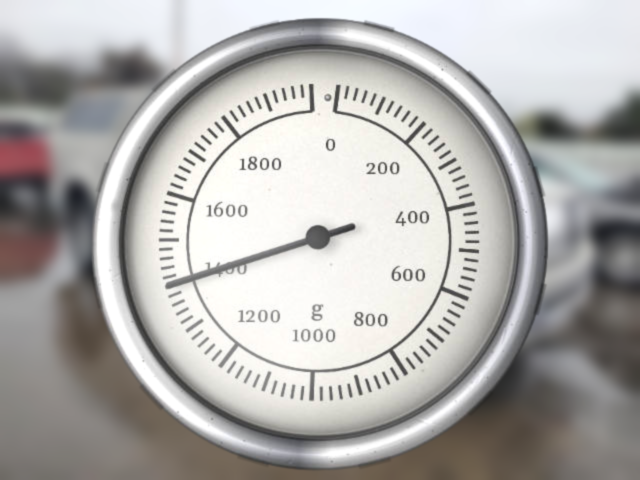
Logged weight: 1400 g
